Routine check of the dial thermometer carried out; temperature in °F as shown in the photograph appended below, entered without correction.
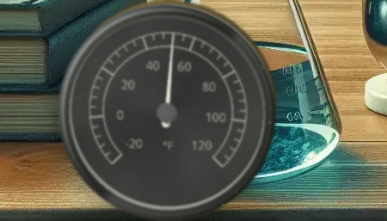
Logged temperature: 52 °F
